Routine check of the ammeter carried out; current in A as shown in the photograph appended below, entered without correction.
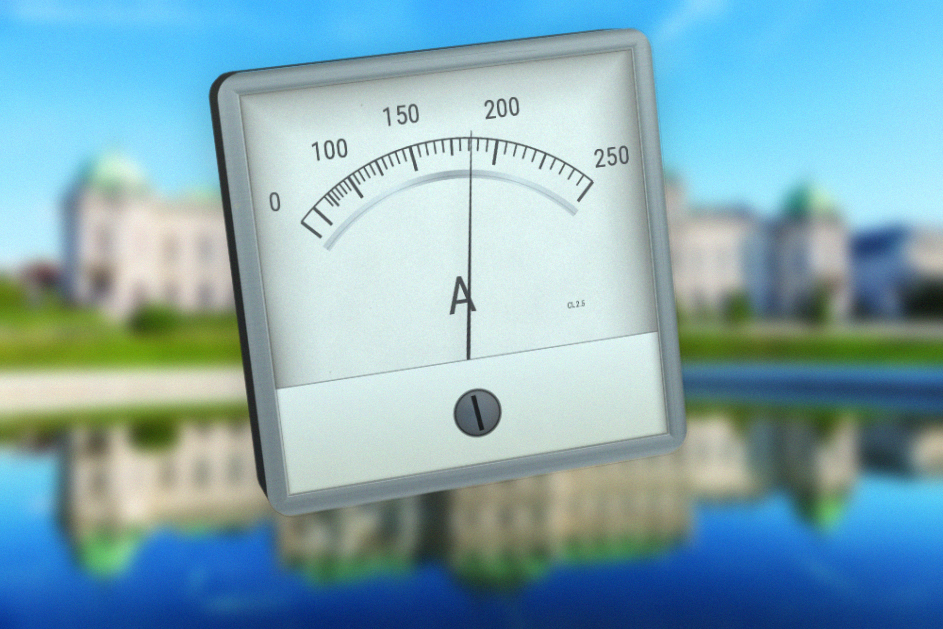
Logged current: 185 A
